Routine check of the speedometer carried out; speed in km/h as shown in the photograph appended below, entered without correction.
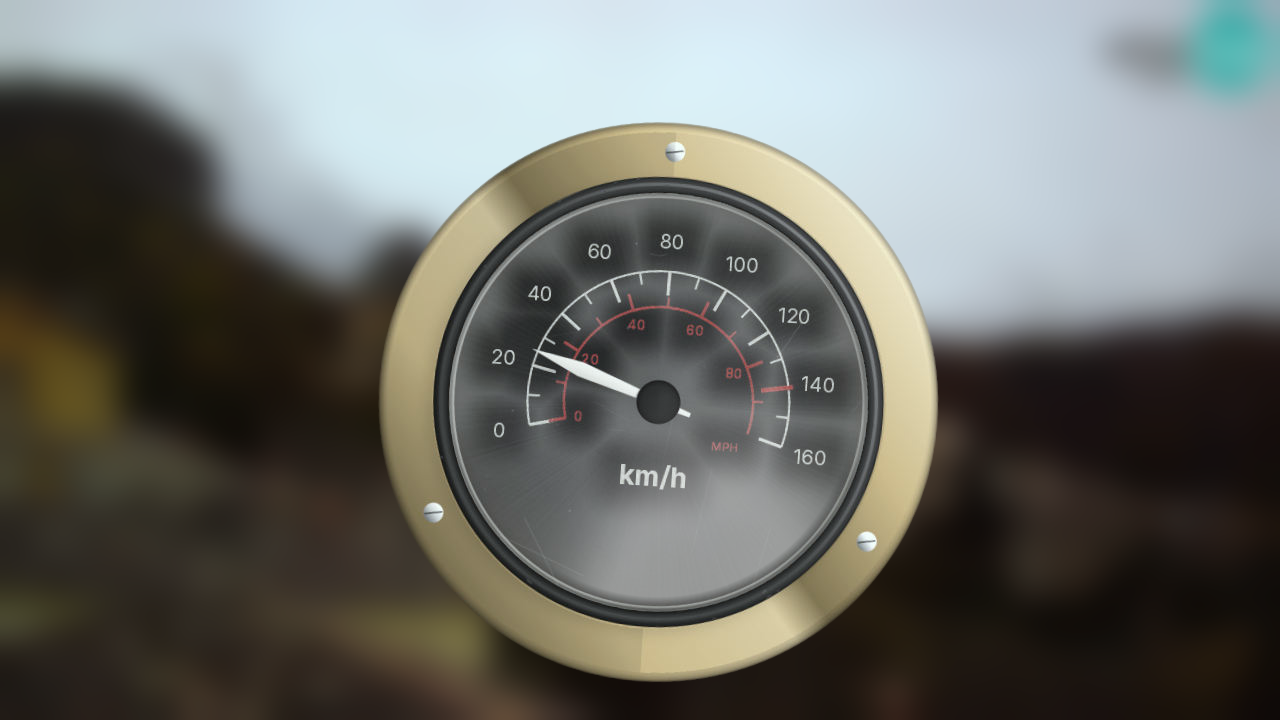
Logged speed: 25 km/h
